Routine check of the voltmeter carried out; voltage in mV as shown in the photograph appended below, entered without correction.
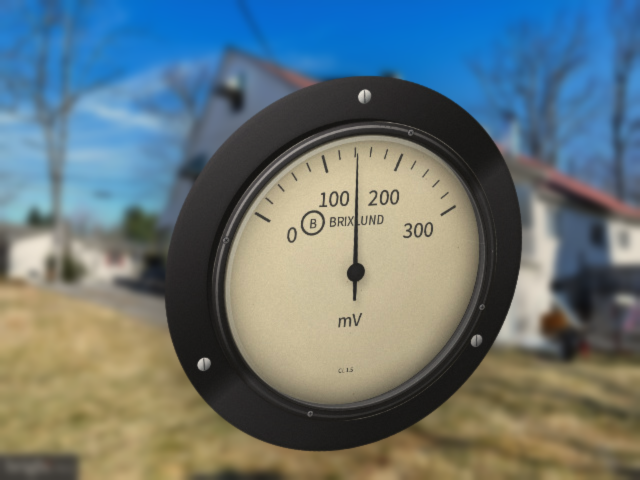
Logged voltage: 140 mV
